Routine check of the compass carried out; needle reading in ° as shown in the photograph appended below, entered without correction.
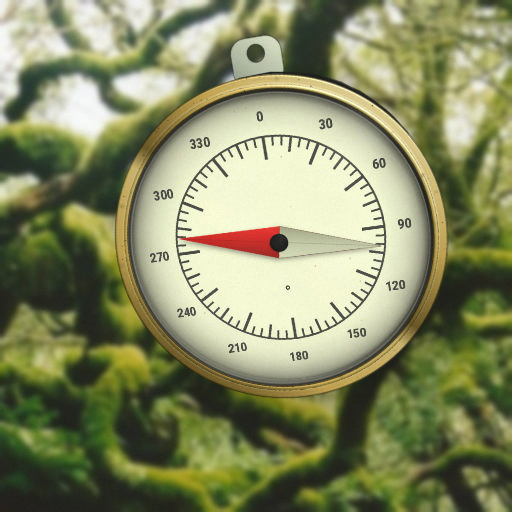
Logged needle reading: 280 °
